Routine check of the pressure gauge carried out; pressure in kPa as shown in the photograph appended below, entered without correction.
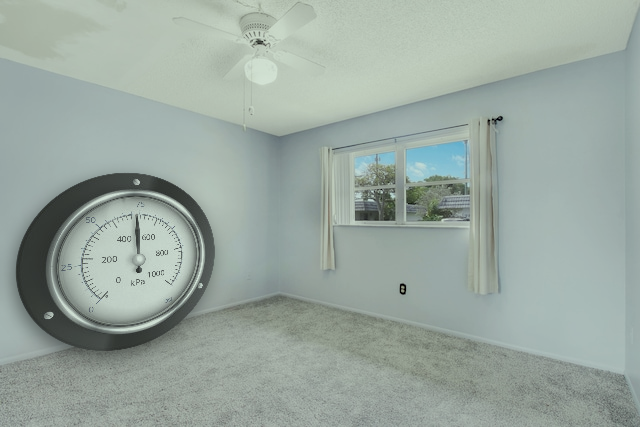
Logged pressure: 500 kPa
